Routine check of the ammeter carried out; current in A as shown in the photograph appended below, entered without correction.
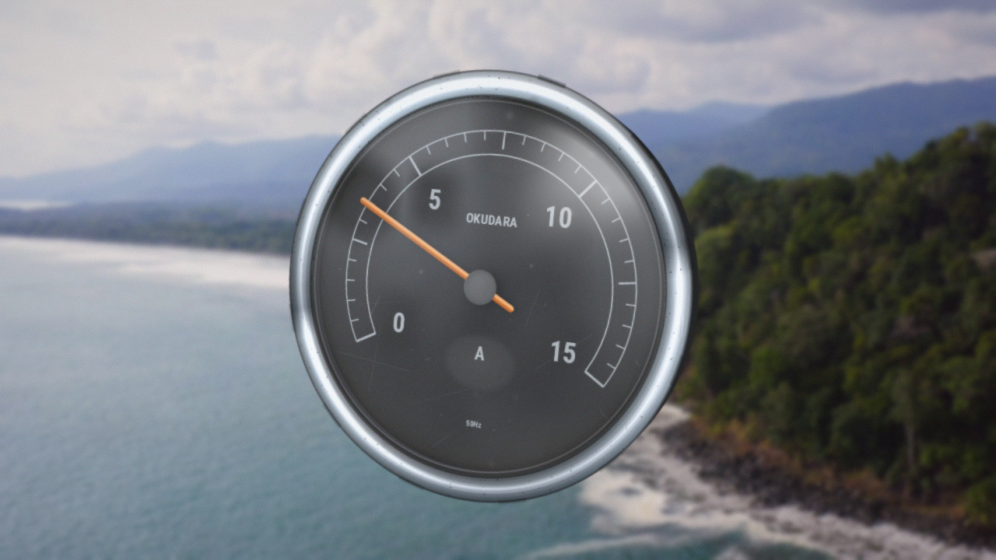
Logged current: 3.5 A
